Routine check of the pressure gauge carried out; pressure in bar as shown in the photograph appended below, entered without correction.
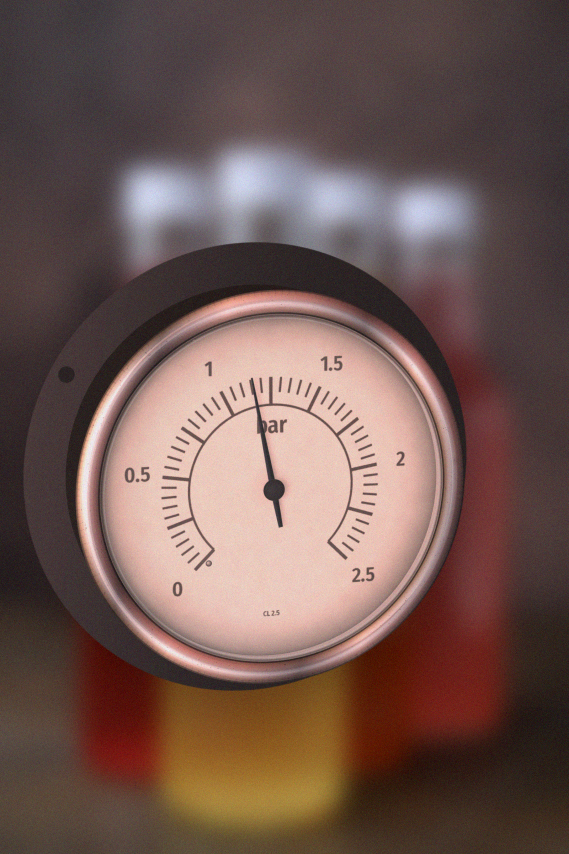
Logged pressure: 1.15 bar
